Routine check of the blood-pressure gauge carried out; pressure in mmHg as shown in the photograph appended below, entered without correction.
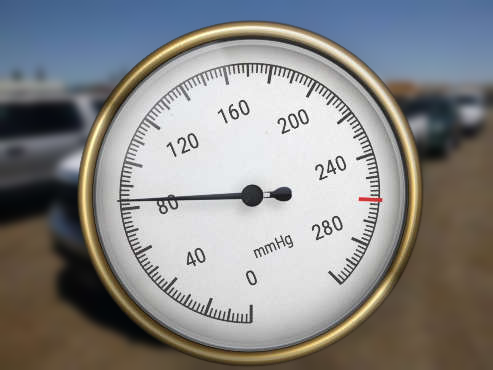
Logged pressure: 84 mmHg
